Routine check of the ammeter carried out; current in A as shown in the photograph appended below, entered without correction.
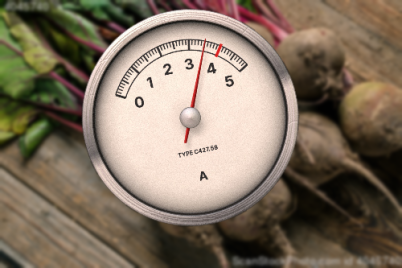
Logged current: 3.5 A
